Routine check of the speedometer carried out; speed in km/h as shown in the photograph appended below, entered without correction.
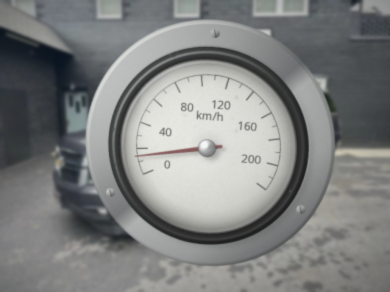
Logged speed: 15 km/h
